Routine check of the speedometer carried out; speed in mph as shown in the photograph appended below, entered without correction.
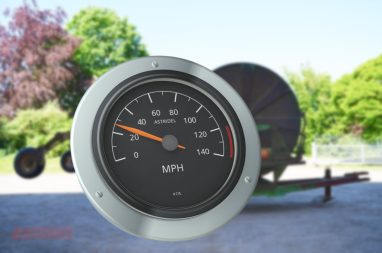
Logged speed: 25 mph
